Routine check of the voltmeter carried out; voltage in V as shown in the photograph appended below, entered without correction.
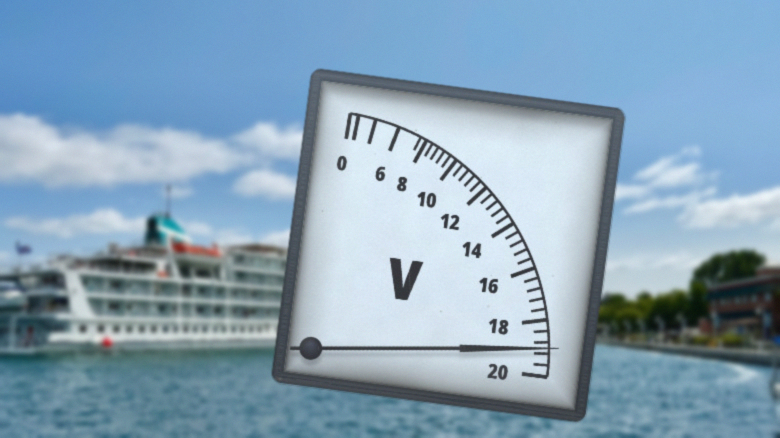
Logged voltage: 19 V
